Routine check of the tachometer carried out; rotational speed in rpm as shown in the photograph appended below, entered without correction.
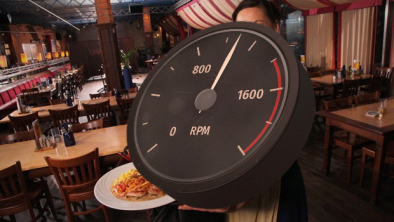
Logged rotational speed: 1100 rpm
